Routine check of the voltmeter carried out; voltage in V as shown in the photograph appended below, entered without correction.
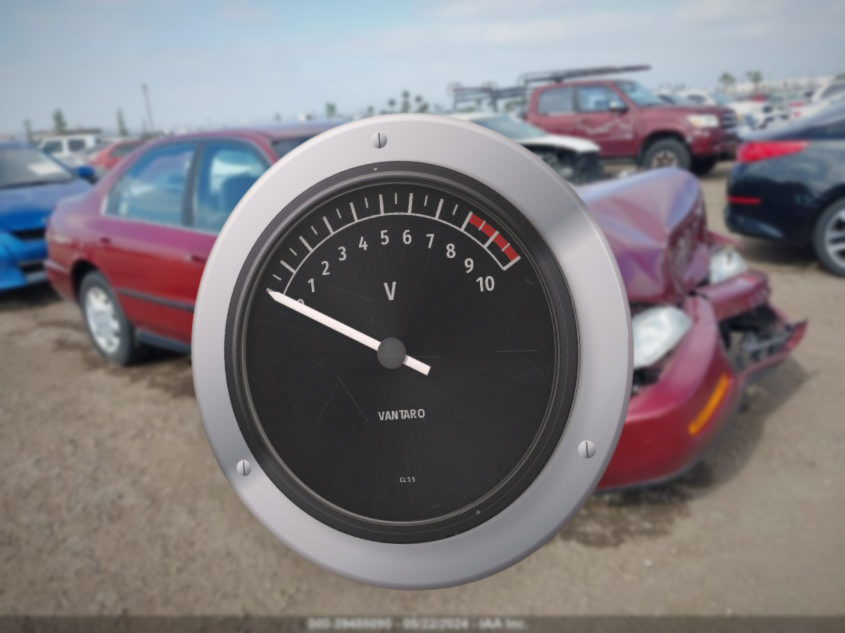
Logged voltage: 0 V
